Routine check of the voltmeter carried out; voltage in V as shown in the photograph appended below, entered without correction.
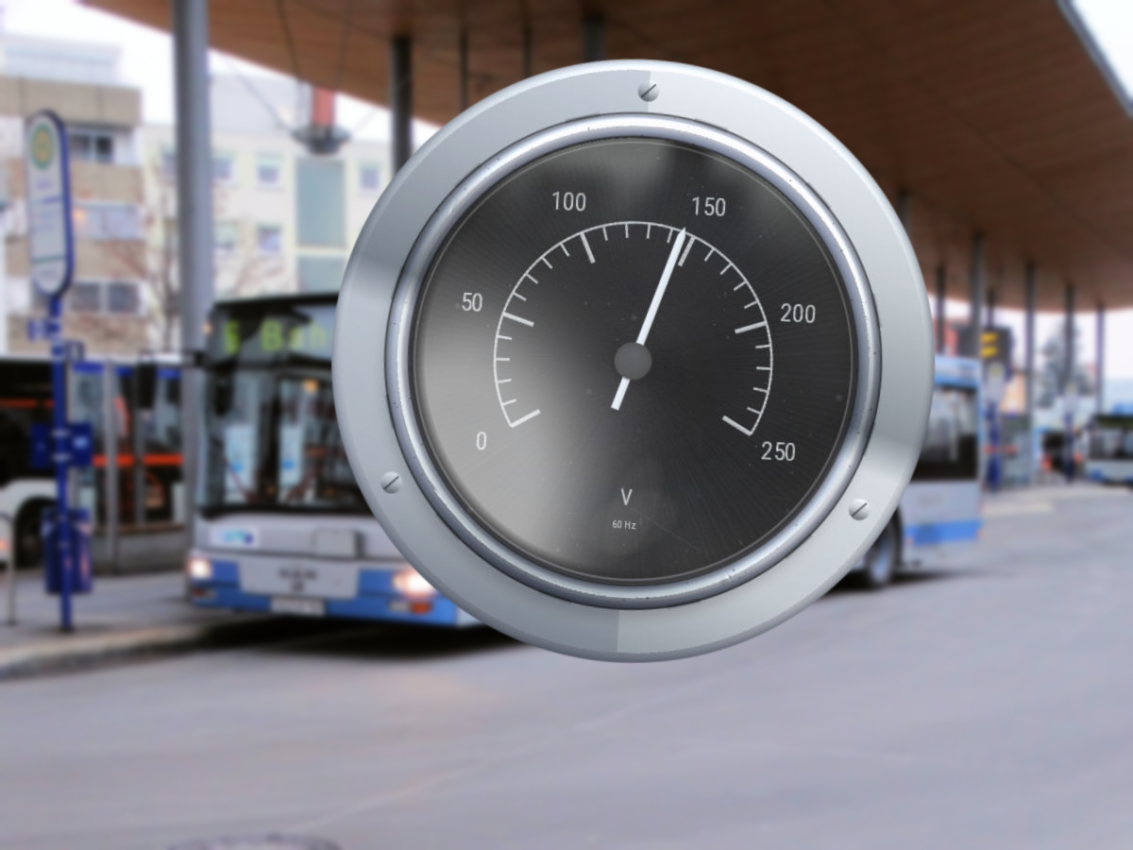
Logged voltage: 145 V
